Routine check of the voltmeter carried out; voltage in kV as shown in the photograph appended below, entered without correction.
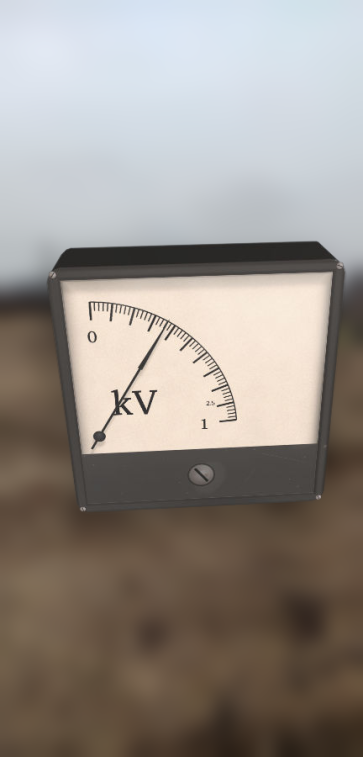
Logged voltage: 0.36 kV
